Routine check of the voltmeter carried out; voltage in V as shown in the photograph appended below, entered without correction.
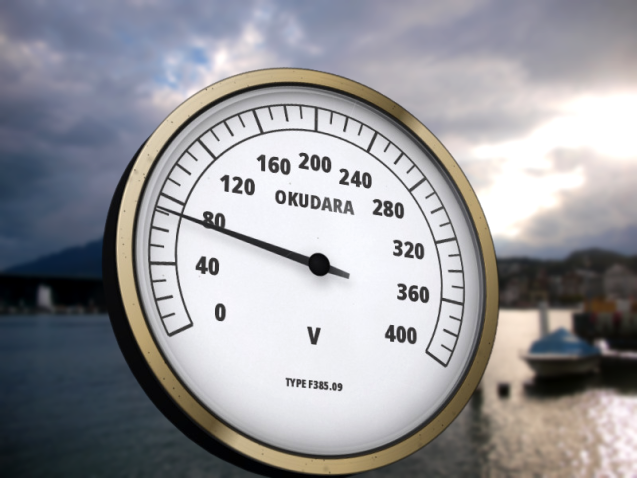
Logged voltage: 70 V
